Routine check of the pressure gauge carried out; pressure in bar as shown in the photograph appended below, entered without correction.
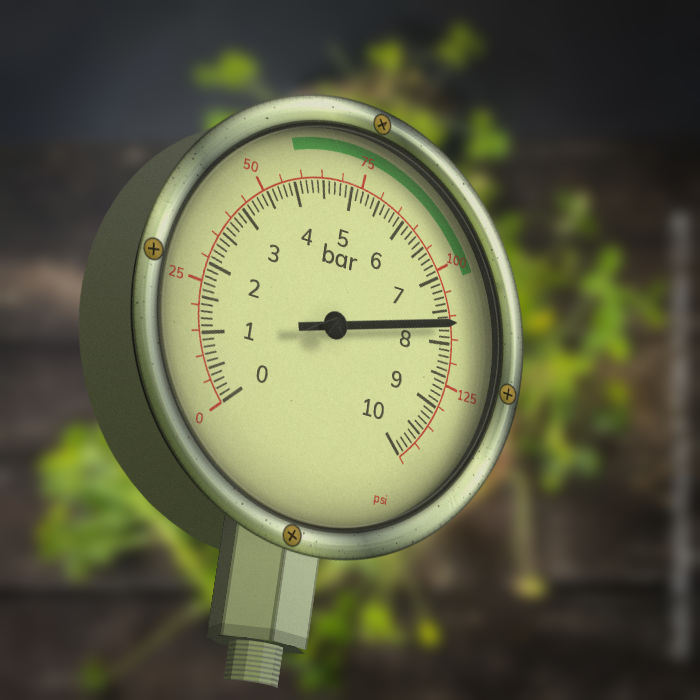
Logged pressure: 7.7 bar
